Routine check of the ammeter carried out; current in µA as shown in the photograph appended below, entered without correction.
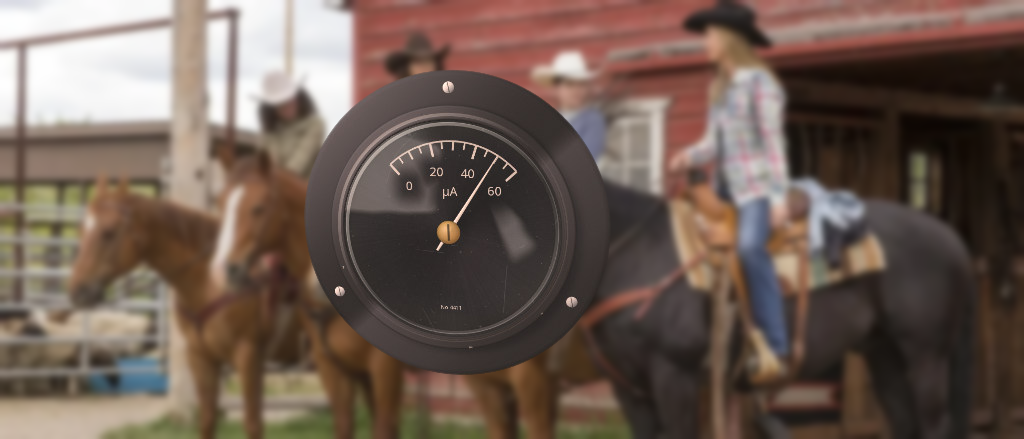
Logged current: 50 µA
